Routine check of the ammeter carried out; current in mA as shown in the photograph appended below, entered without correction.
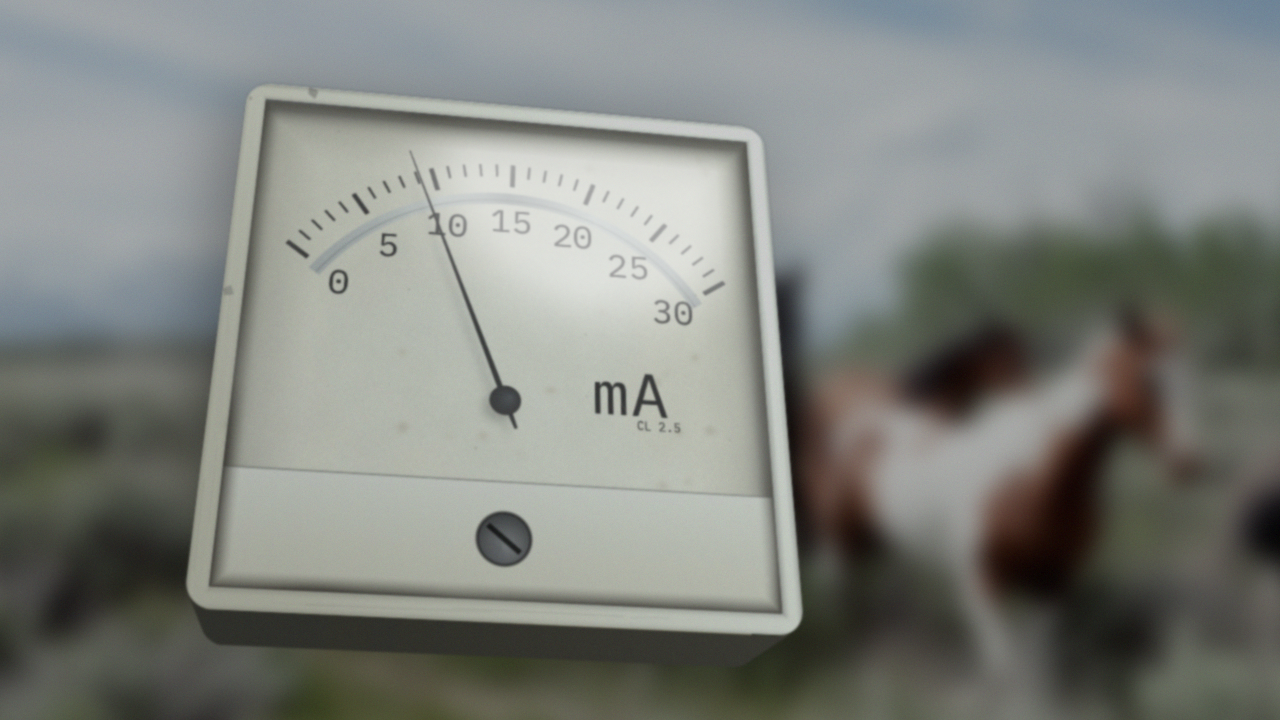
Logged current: 9 mA
